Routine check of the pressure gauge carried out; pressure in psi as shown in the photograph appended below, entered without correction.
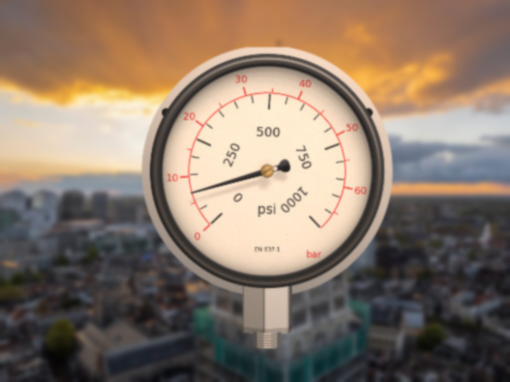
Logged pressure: 100 psi
